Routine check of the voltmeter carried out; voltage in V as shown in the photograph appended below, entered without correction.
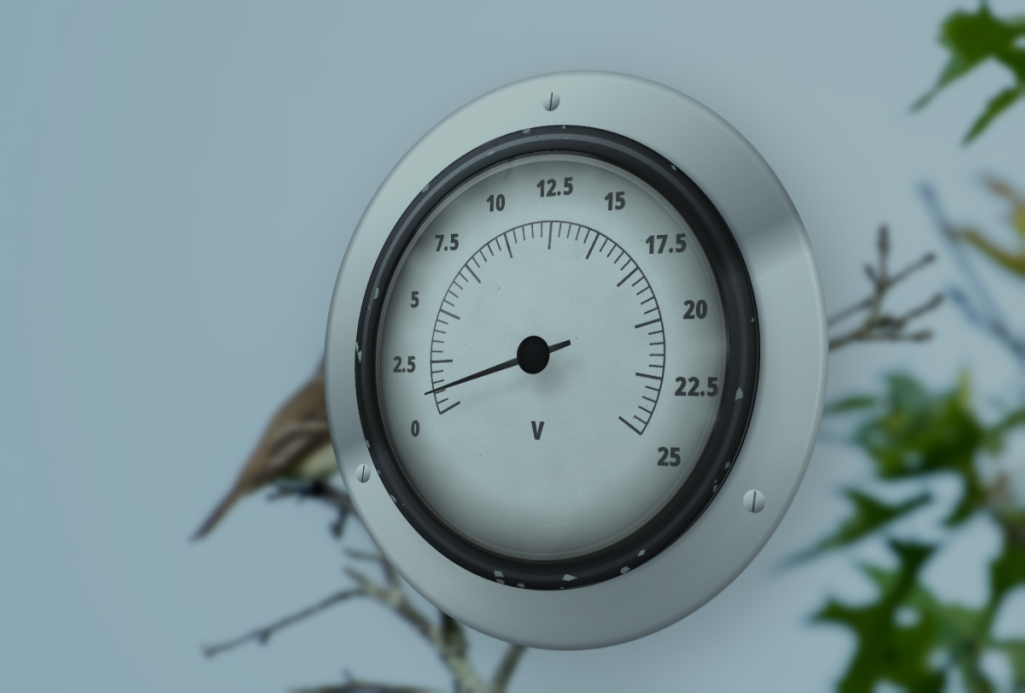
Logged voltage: 1 V
